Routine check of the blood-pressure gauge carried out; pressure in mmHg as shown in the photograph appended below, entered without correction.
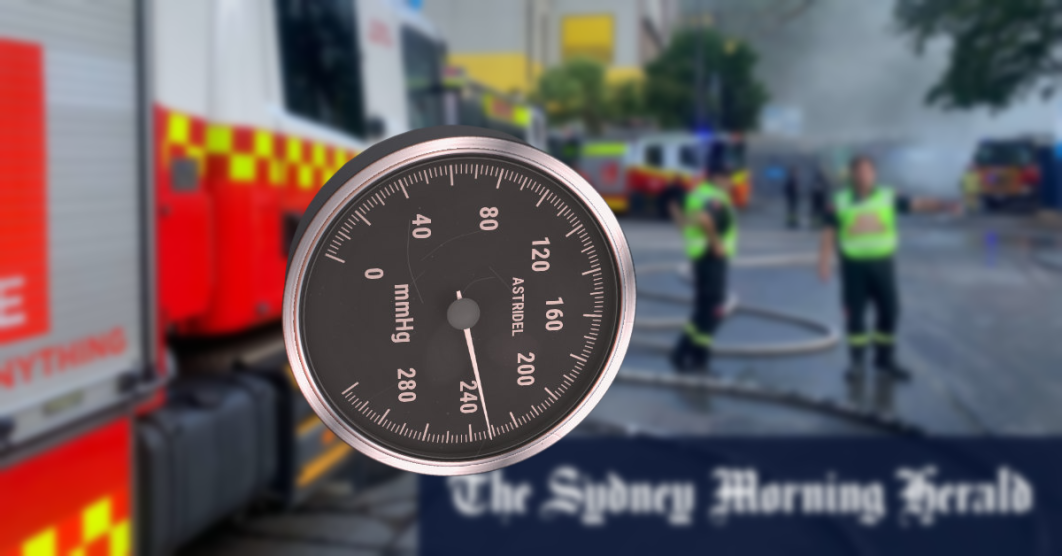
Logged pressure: 232 mmHg
